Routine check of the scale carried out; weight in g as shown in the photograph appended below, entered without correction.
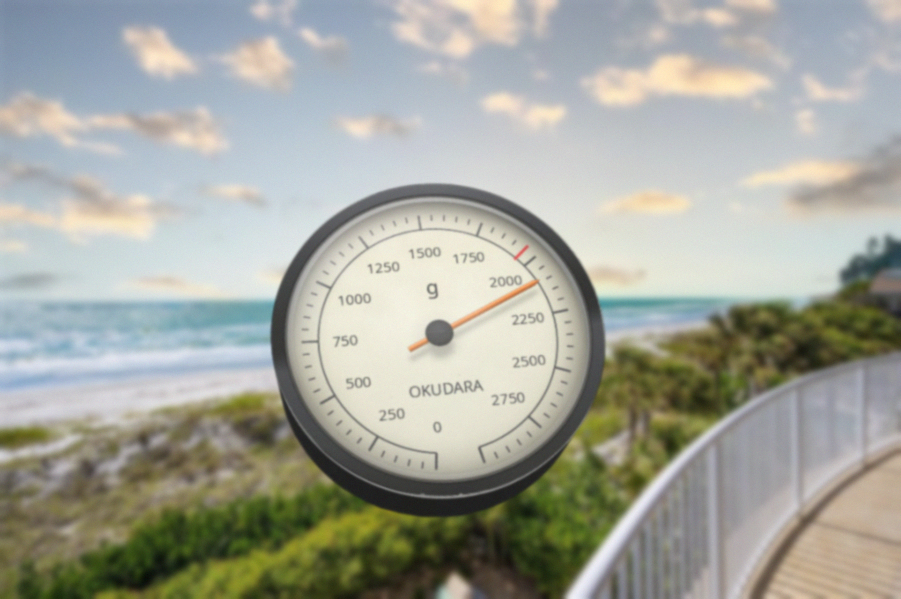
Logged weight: 2100 g
